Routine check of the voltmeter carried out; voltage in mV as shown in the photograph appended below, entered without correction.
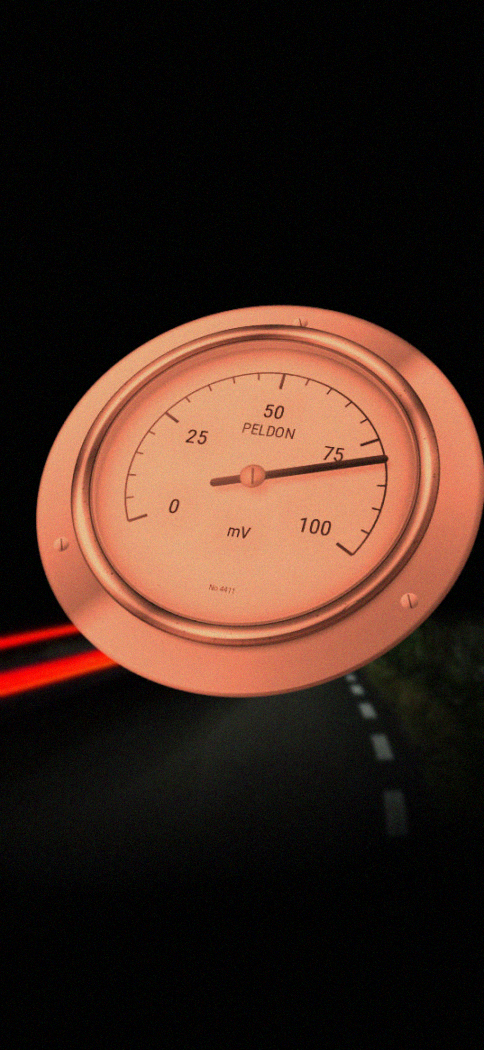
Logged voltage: 80 mV
